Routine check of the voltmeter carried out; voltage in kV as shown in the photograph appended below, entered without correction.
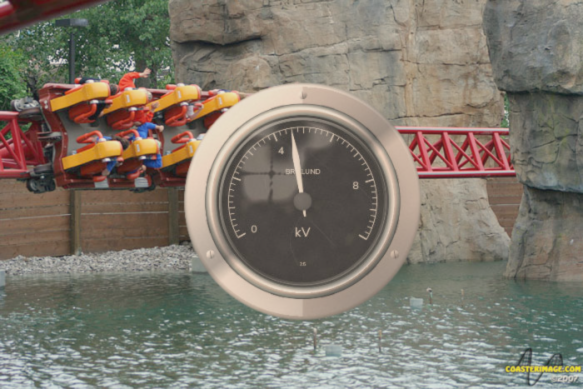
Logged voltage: 4.6 kV
